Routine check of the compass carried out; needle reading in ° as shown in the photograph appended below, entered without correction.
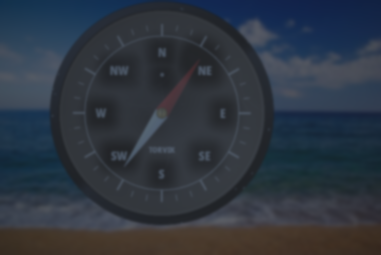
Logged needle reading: 35 °
